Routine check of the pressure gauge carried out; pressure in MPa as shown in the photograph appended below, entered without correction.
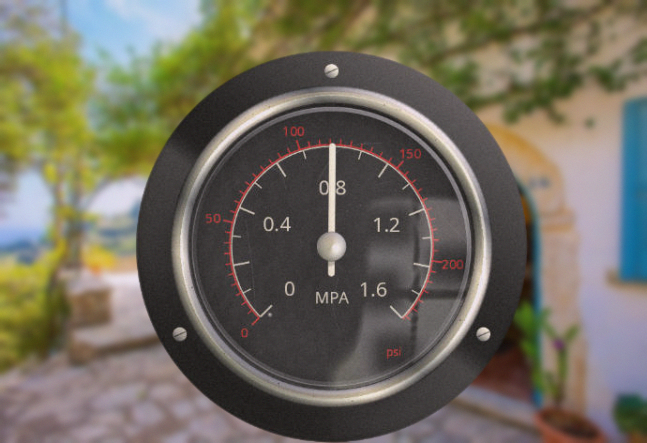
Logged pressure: 0.8 MPa
